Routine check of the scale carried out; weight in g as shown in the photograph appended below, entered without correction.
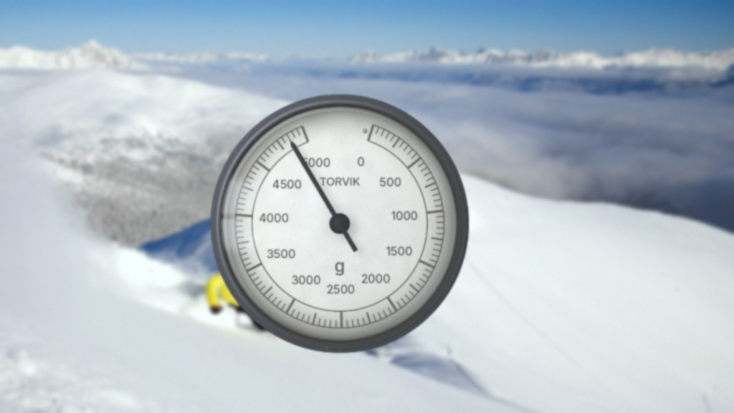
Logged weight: 4850 g
